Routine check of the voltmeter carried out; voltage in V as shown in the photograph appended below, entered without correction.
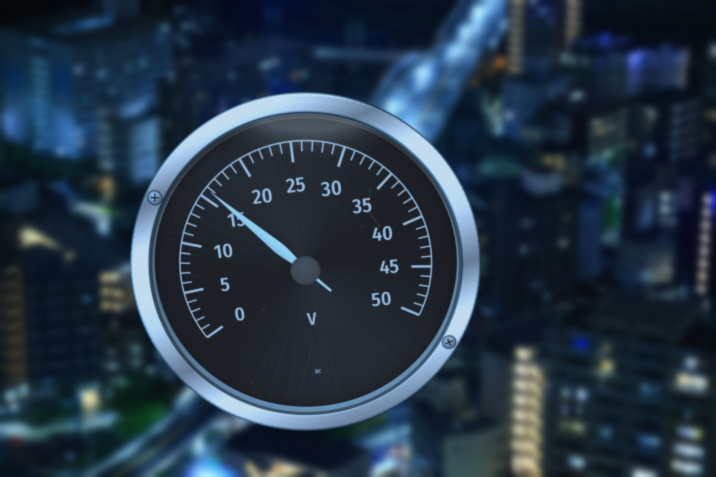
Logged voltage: 16 V
